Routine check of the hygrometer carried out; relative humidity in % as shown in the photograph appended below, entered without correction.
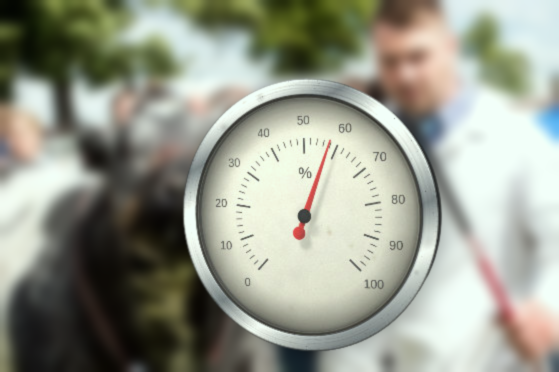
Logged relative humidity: 58 %
